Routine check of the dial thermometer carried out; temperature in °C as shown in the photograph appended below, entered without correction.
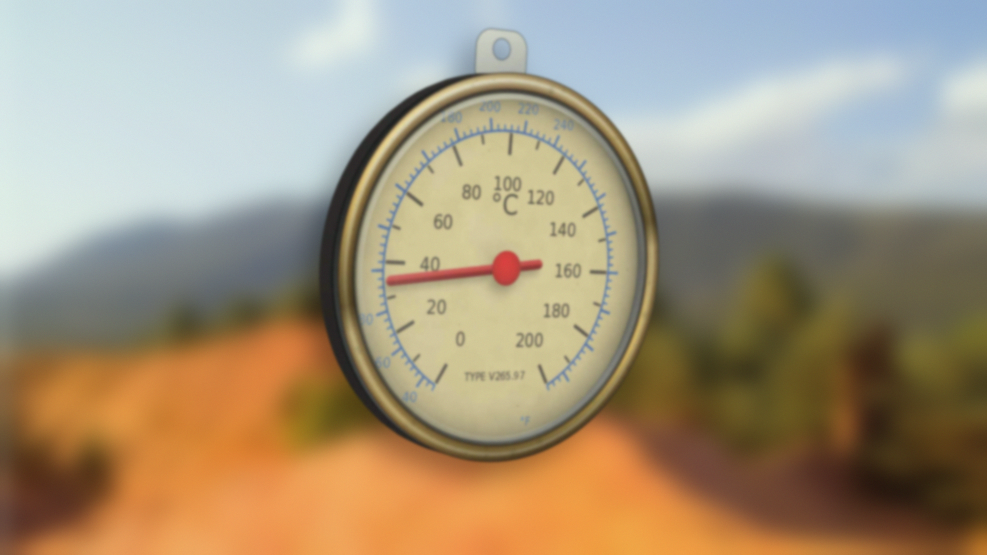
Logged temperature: 35 °C
